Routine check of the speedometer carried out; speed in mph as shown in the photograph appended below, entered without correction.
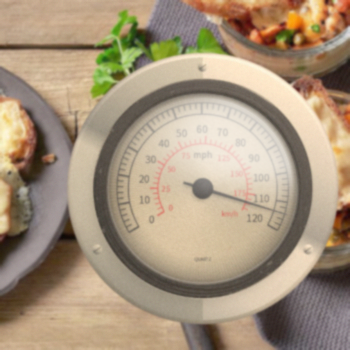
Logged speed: 114 mph
